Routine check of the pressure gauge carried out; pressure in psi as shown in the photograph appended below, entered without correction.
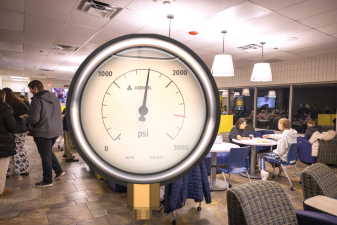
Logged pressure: 1600 psi
